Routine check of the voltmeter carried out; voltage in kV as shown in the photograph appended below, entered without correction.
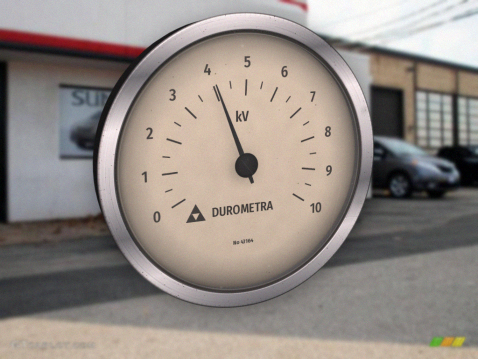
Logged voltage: 4 kV
